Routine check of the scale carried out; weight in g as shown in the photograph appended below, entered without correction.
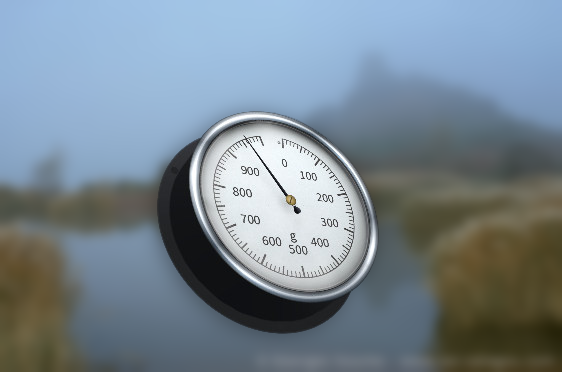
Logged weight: 950 g
